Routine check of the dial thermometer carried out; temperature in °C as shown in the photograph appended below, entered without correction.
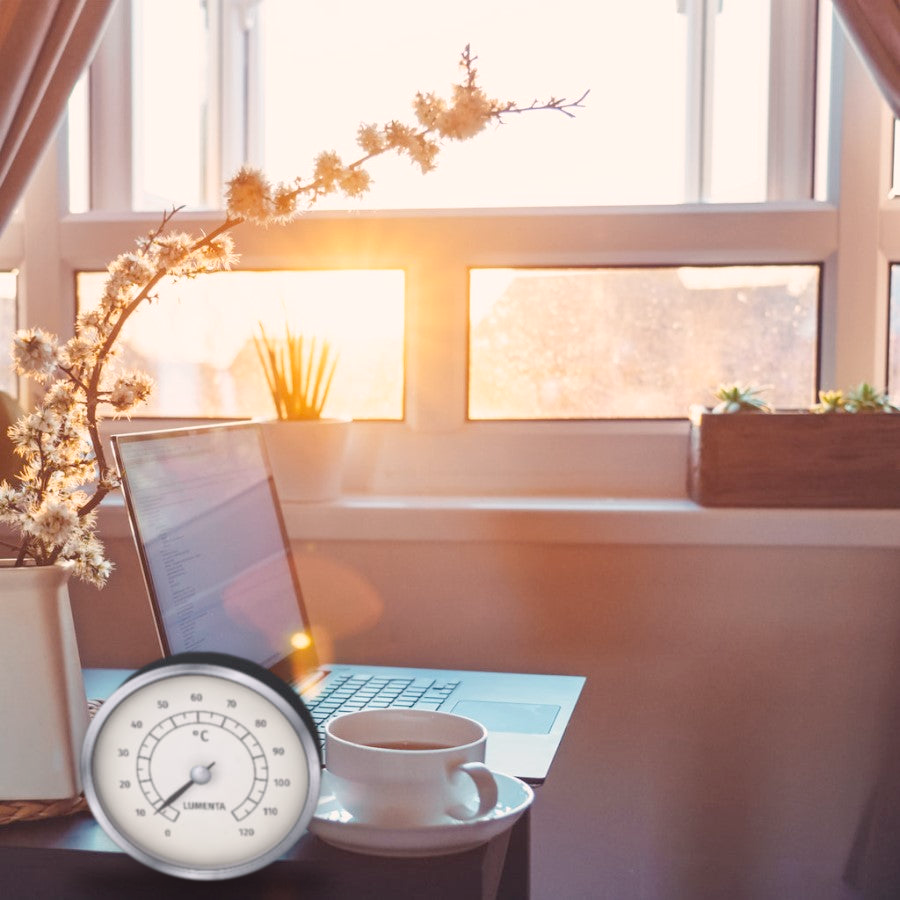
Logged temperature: 7.5 °C
